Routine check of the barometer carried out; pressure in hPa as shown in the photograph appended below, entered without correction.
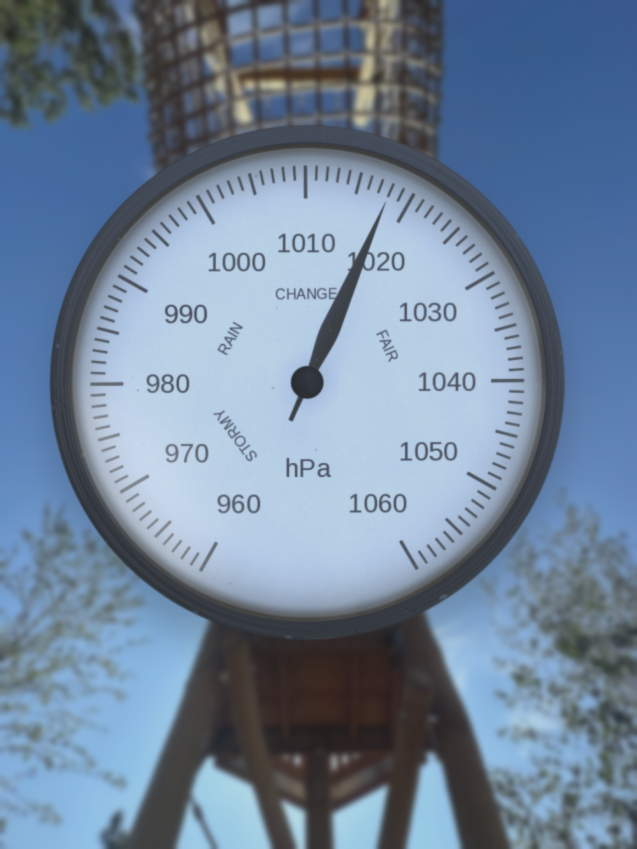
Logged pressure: 1018 hPa
